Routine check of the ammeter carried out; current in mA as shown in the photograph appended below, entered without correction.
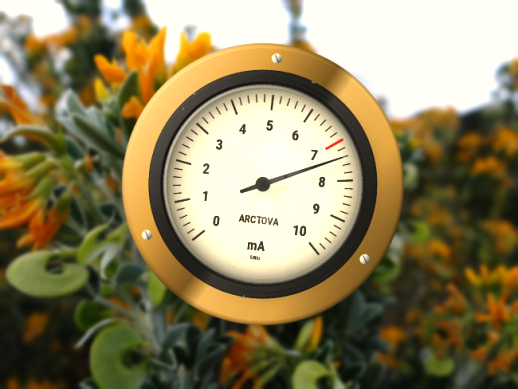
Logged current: 7.4 mA
